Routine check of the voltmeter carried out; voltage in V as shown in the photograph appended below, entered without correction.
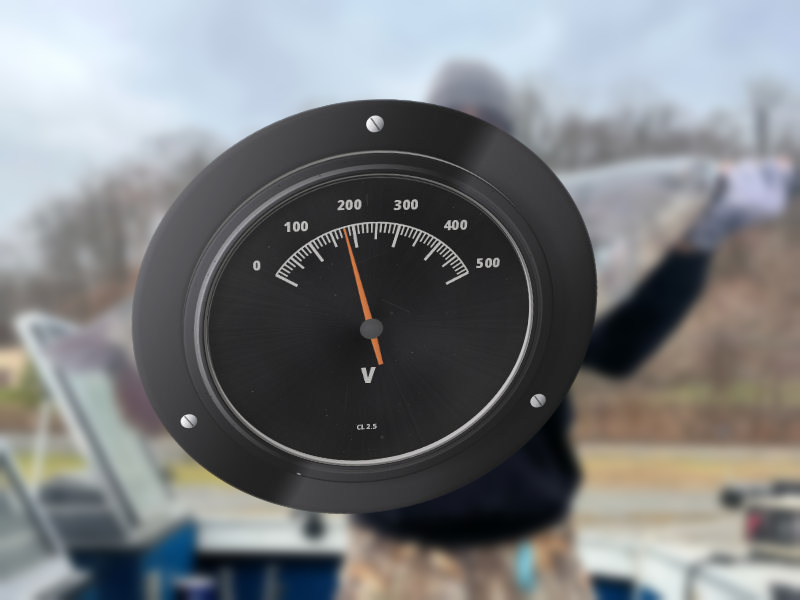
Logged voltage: 180 V
